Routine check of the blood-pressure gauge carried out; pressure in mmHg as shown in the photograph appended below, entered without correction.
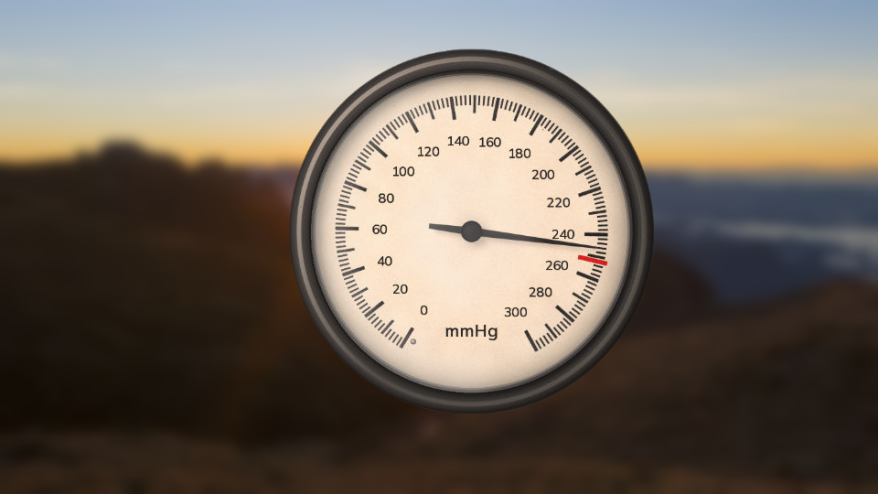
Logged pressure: 246 mmHg
